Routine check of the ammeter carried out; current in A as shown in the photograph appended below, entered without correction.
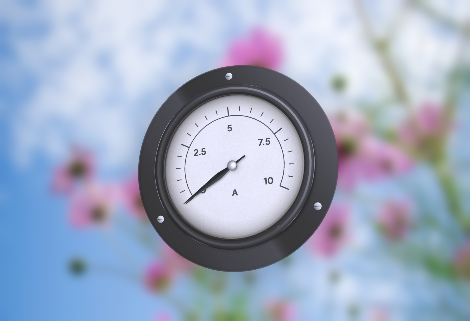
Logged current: 0 A
